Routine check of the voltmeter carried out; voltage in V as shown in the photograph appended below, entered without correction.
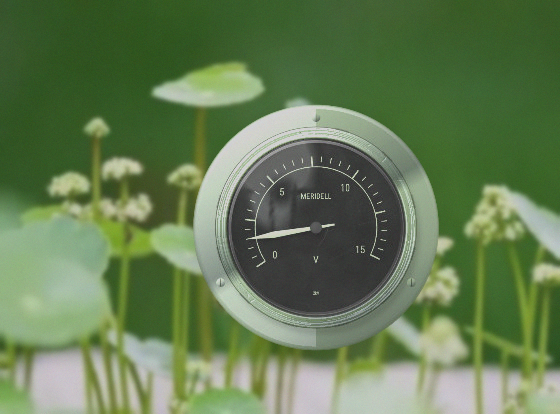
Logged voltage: 1.5 V
